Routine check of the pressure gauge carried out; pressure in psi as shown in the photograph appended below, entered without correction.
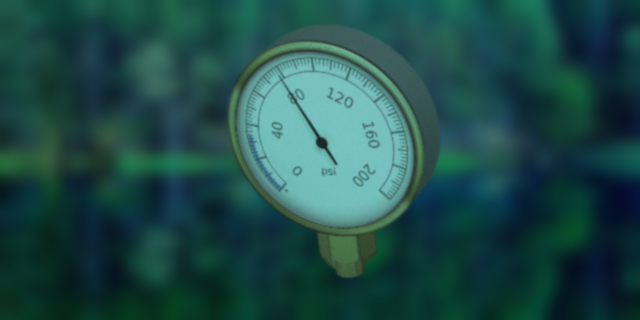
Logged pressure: 80 psi
